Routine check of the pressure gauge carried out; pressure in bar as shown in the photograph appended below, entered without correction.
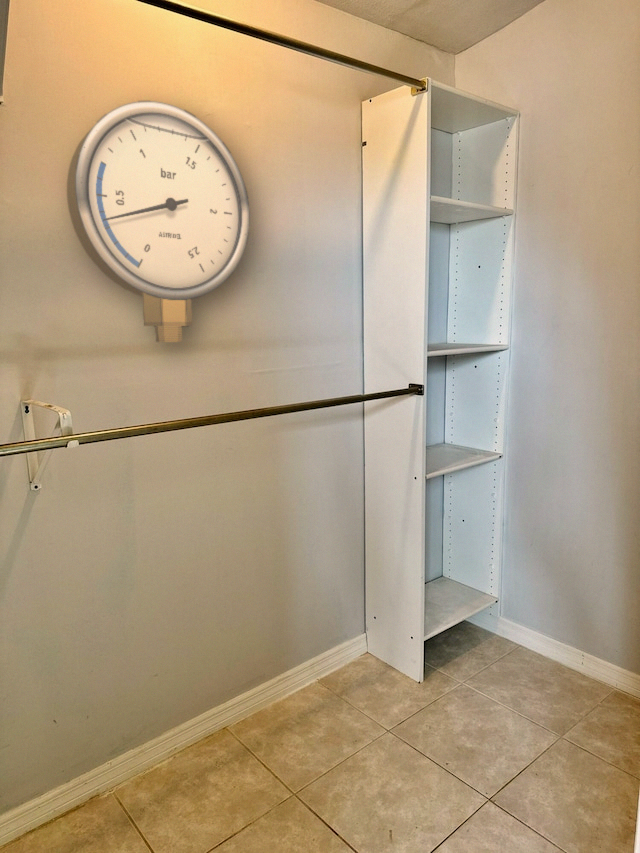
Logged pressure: 0.35 bar
